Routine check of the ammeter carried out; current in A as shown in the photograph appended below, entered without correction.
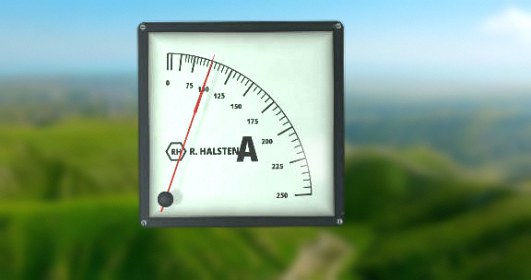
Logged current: 100 A
